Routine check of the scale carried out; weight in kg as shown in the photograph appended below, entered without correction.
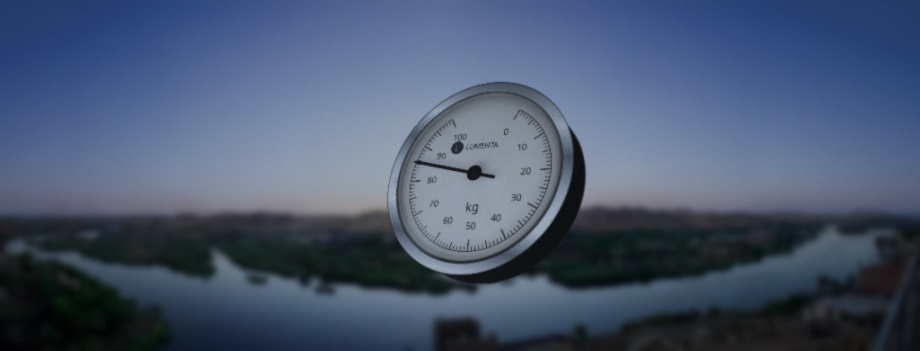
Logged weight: 85 kg
